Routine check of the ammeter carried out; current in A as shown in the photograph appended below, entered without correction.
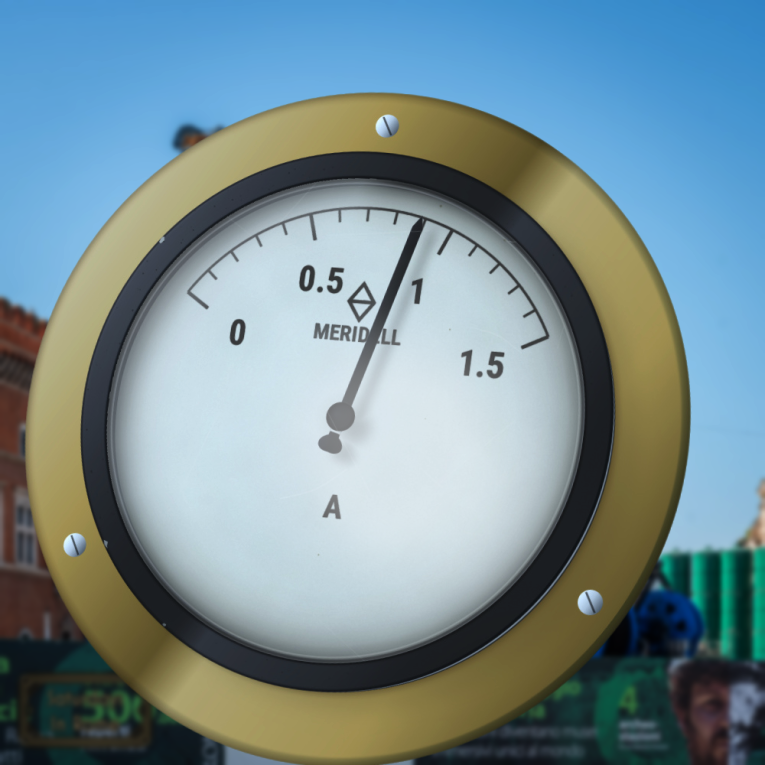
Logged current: 0.9 A
